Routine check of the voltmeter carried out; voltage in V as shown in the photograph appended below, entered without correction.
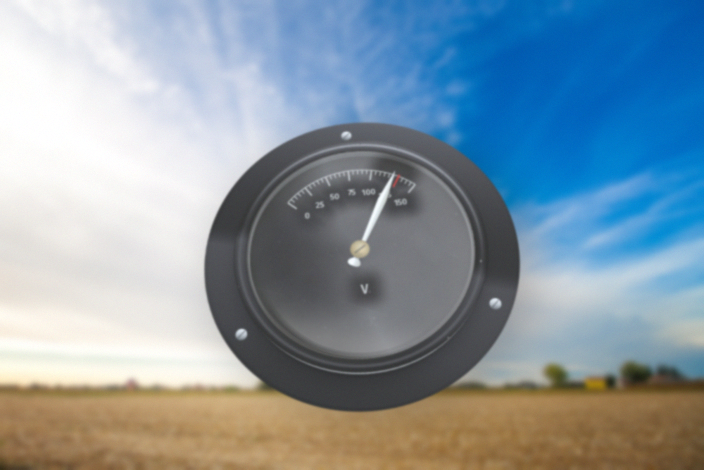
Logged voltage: 125 V
